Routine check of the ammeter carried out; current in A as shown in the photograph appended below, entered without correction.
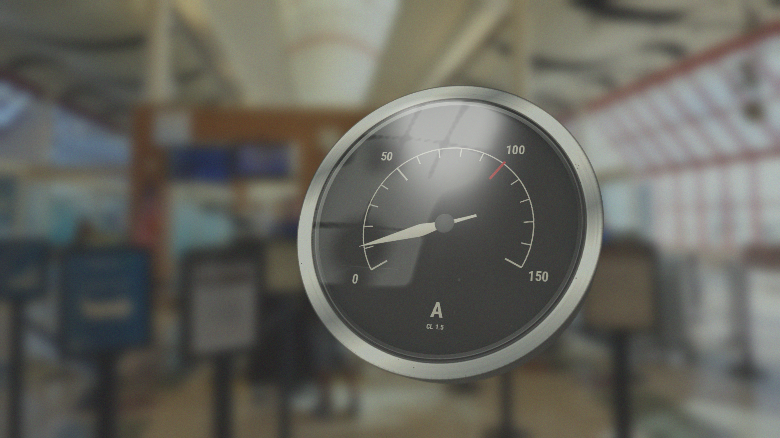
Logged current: 10 A
